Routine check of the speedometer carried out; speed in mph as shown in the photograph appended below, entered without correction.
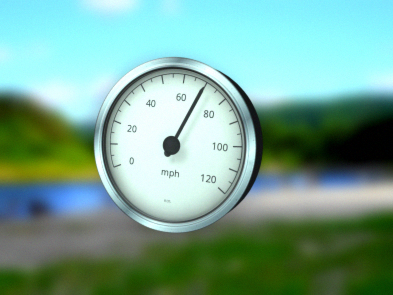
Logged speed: 70 mph
